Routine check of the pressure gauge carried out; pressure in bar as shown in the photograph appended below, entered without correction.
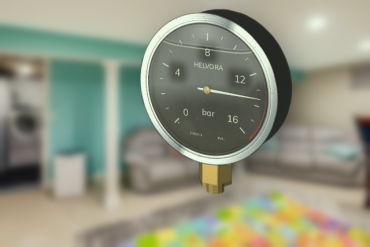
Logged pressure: 13.5 bar
